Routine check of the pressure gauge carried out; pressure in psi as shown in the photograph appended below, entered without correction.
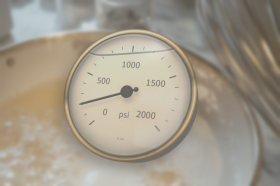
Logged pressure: 200 psi
